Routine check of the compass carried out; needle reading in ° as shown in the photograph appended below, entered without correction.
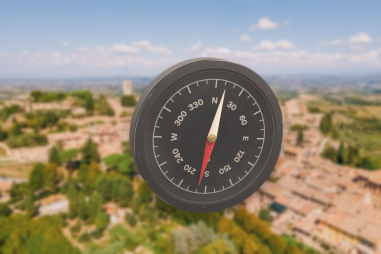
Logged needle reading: 190 °
